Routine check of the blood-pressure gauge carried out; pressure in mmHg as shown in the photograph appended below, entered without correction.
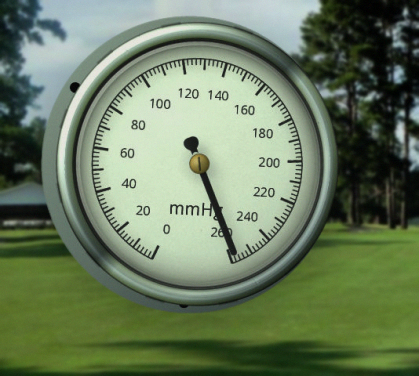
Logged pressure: 258 mmHg
